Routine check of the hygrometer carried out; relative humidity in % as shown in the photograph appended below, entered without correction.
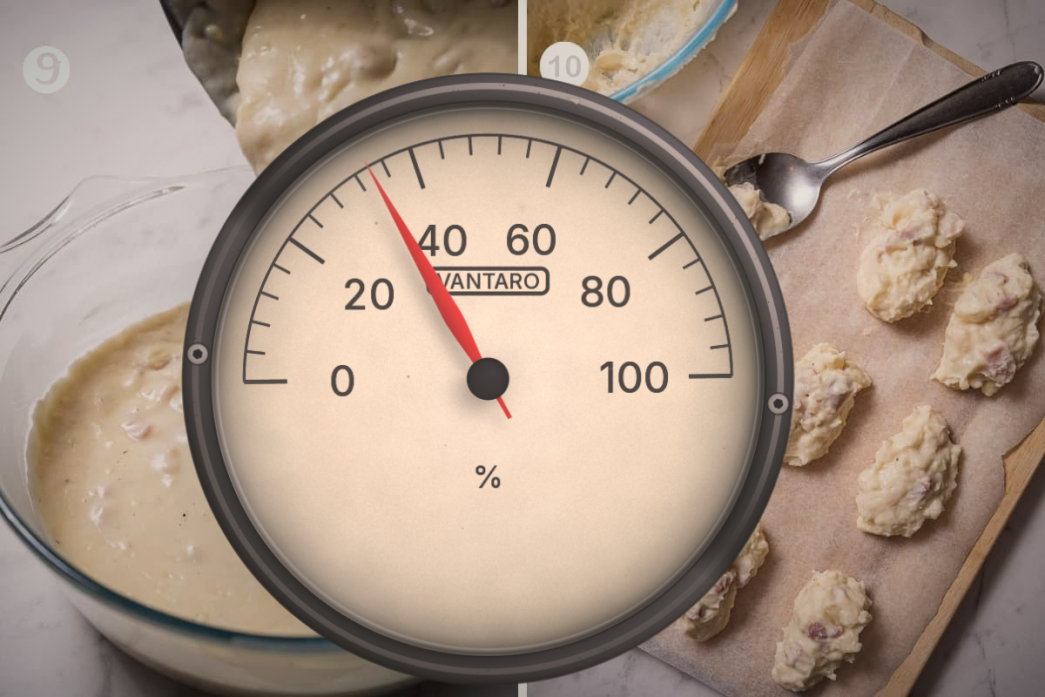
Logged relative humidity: 34 %
